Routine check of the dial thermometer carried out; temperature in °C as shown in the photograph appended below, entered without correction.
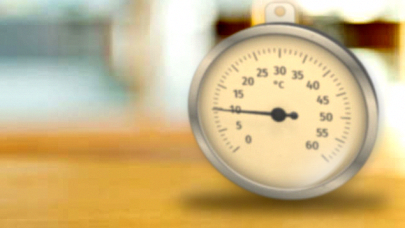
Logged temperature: 10 °C
